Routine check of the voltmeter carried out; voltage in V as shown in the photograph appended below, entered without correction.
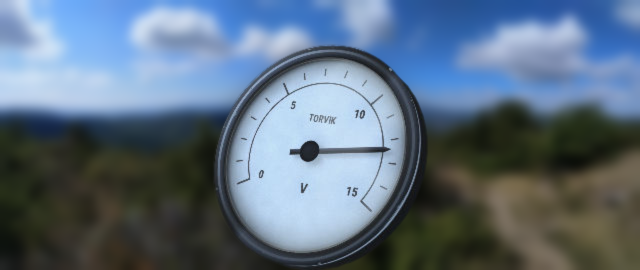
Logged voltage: 12.5 V
